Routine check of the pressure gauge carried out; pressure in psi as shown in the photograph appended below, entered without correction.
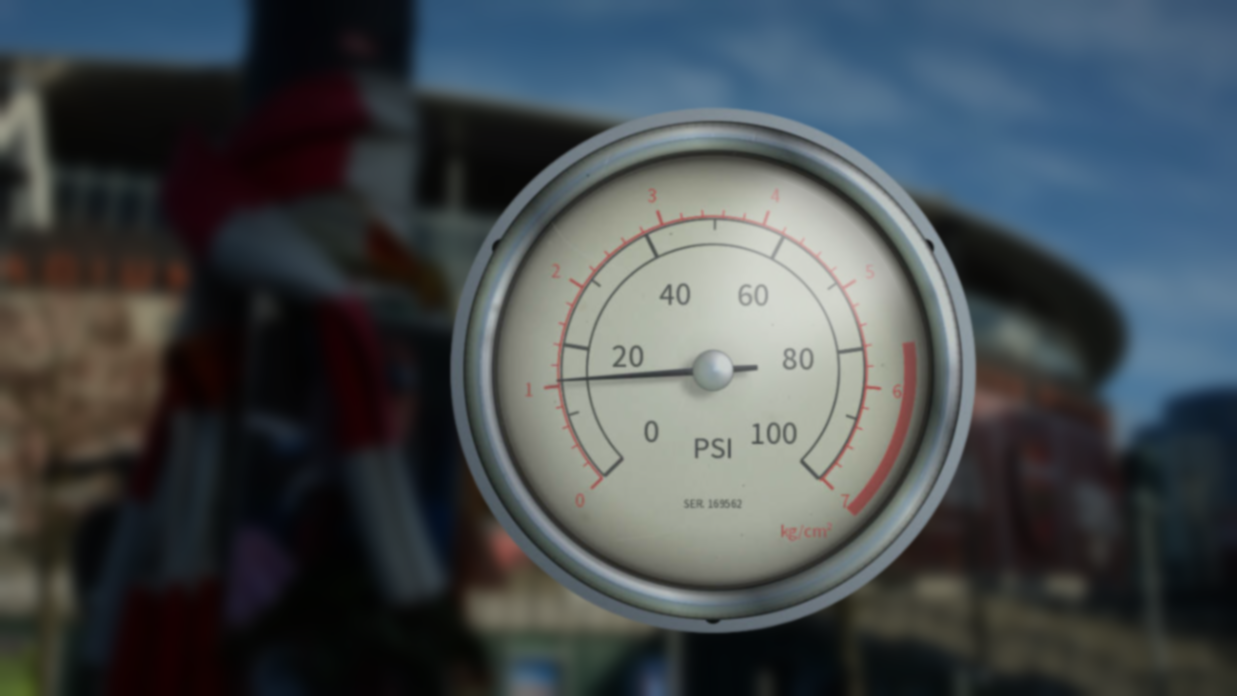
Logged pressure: 15 psi
